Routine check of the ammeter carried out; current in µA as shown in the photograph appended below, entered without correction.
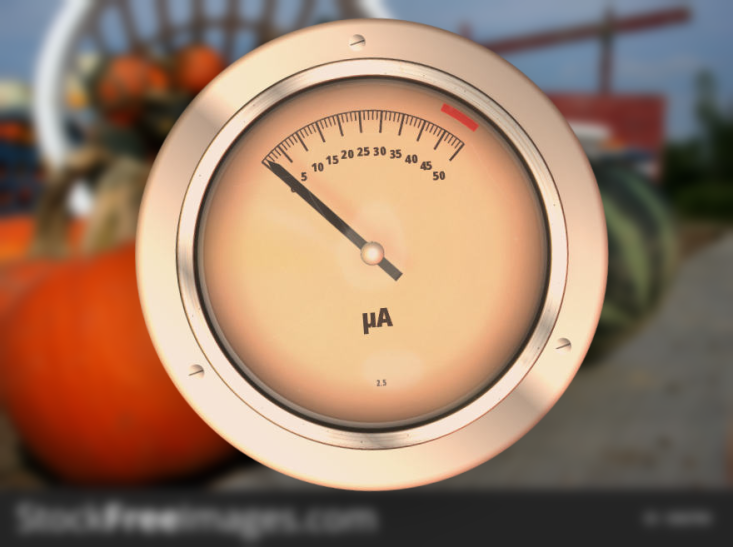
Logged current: 1 µA
